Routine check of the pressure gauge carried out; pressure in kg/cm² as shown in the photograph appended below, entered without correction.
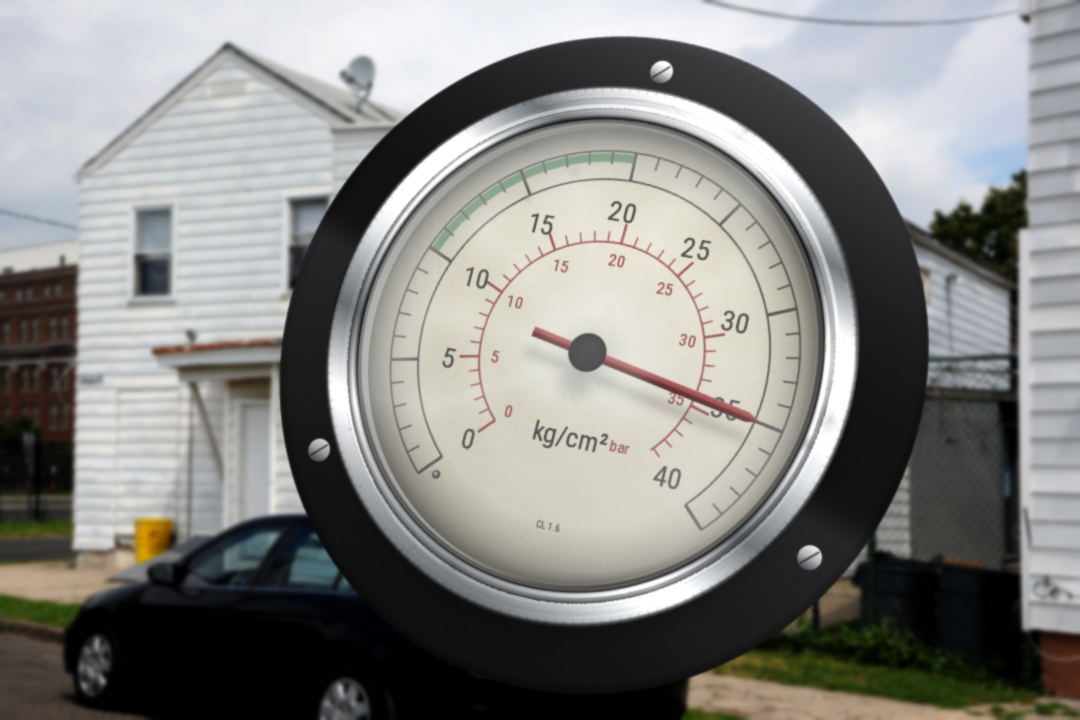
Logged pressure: 35 kg/cm²
